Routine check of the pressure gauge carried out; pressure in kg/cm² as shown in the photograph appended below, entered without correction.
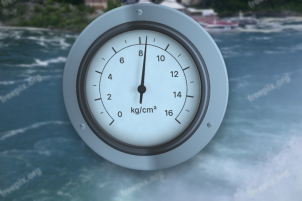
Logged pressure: 8.5 kg/cm²
